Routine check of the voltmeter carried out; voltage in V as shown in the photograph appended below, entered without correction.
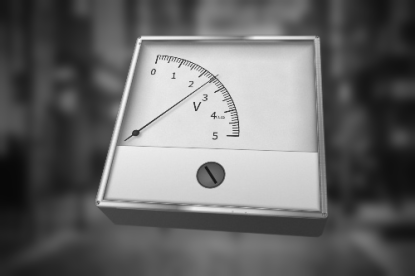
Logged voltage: 2.5 V
